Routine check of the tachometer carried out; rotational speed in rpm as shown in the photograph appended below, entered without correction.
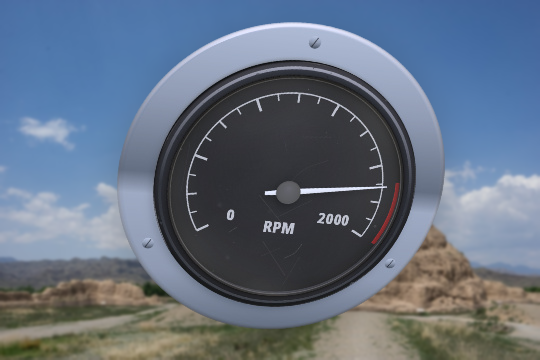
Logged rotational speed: 1700 rpm
